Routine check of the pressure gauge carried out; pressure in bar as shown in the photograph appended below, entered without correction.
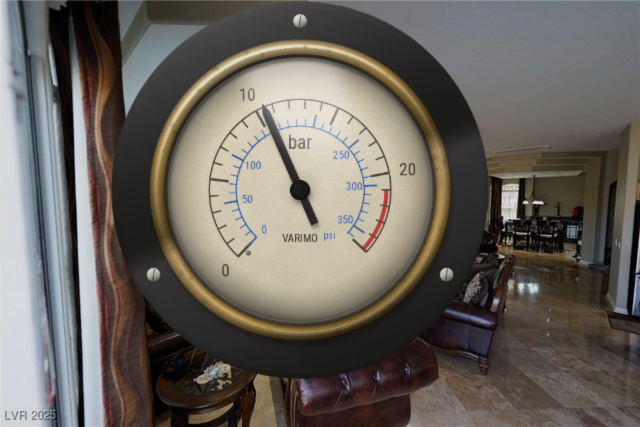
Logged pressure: 10.5 bar
